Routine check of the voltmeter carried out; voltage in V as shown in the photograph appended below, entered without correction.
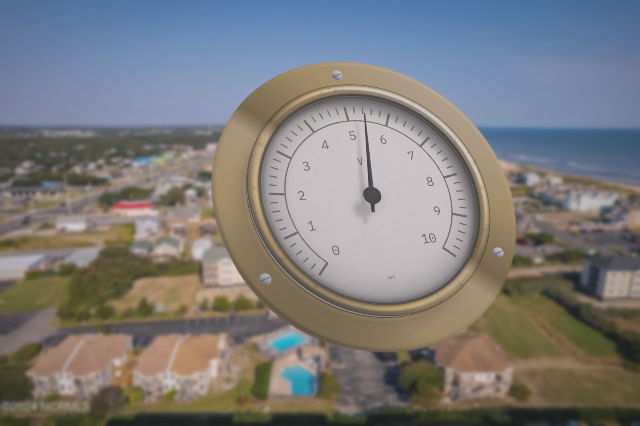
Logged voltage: 5.4 V
